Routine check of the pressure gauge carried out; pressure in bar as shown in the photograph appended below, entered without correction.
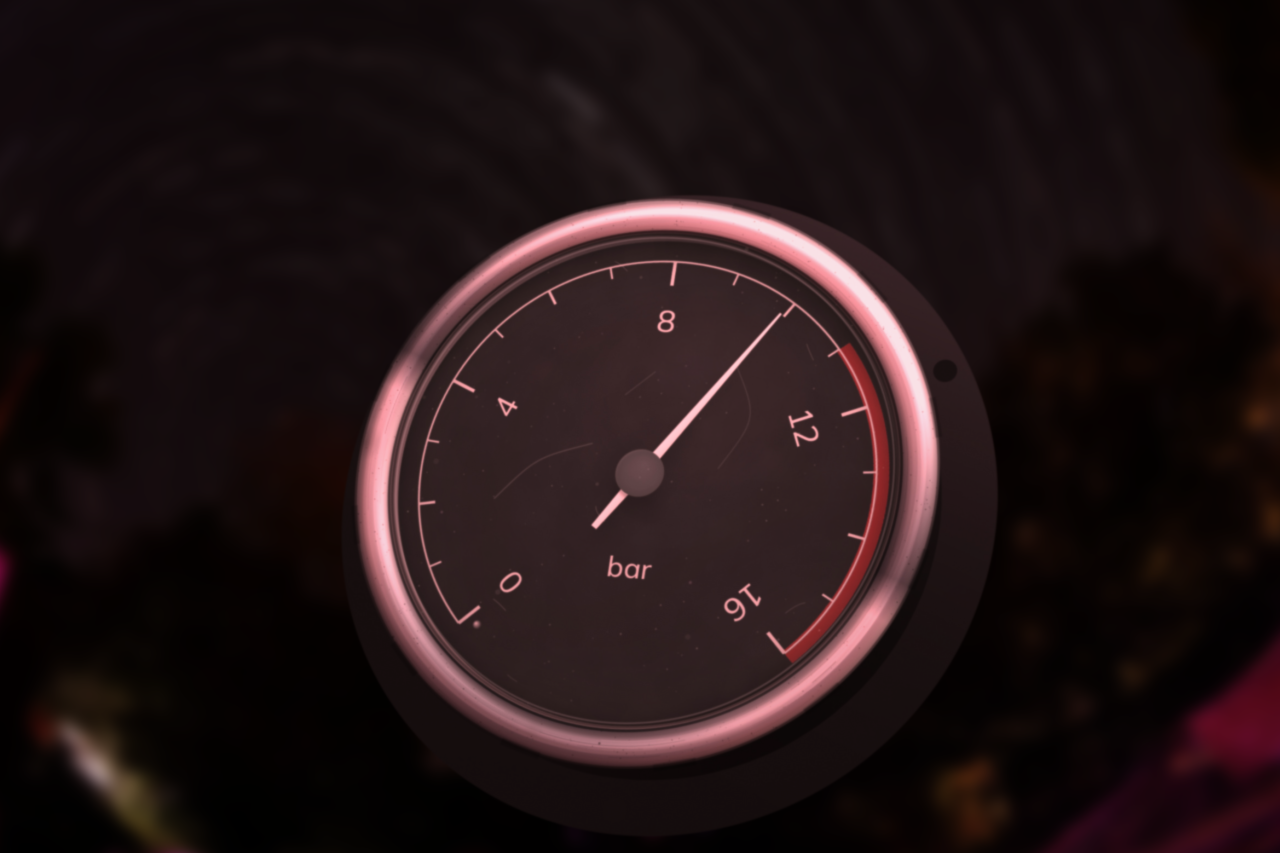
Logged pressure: 10 bar
